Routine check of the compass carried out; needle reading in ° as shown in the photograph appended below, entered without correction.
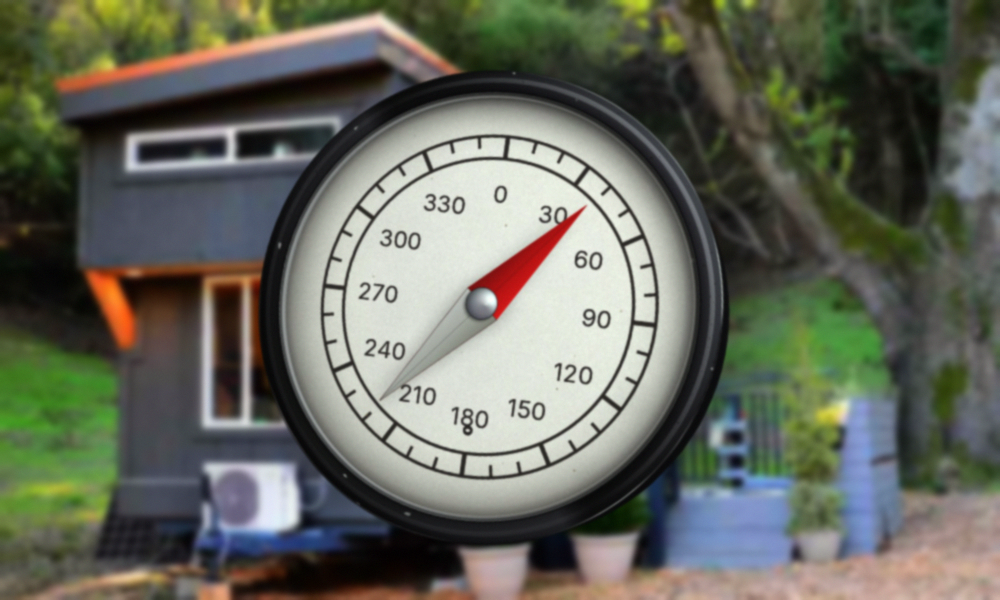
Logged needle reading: 40 °
